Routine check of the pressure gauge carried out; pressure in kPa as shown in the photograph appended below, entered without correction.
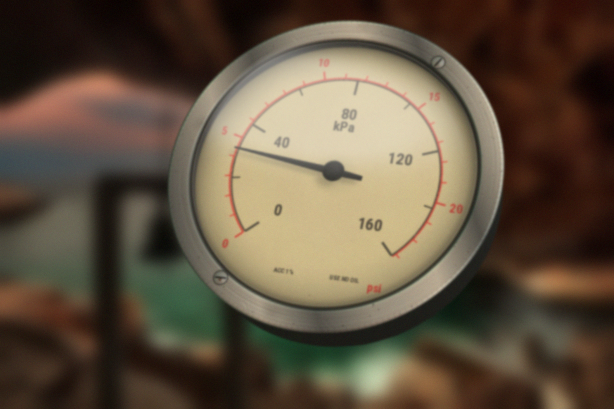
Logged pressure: 30 kPa
